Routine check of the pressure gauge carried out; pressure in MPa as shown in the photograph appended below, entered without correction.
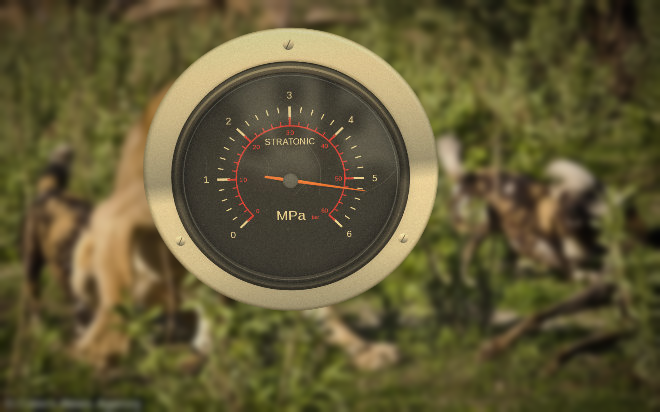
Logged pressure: 5.2 MPa
